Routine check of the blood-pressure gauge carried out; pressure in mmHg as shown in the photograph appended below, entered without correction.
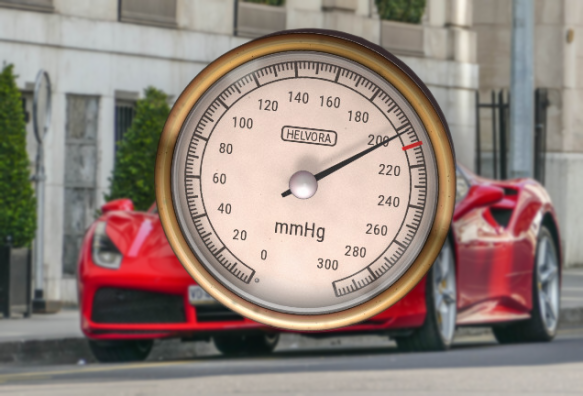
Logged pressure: 202 mmHg
